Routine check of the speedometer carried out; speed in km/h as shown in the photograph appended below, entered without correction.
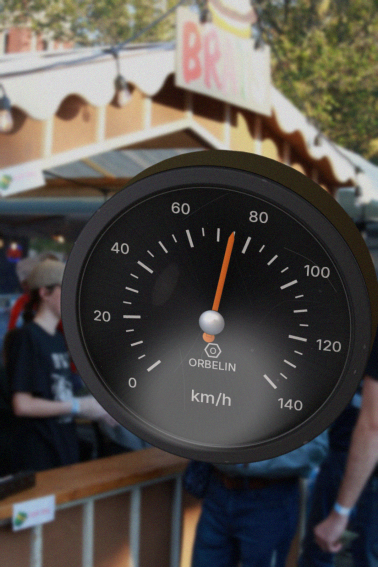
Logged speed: 75 km/h
